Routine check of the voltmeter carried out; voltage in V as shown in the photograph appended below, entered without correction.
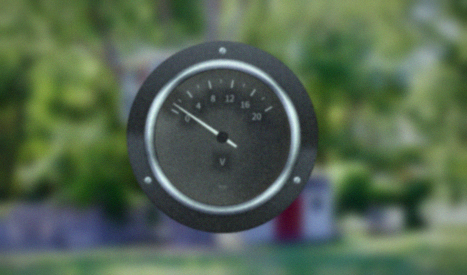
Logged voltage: 1 V
